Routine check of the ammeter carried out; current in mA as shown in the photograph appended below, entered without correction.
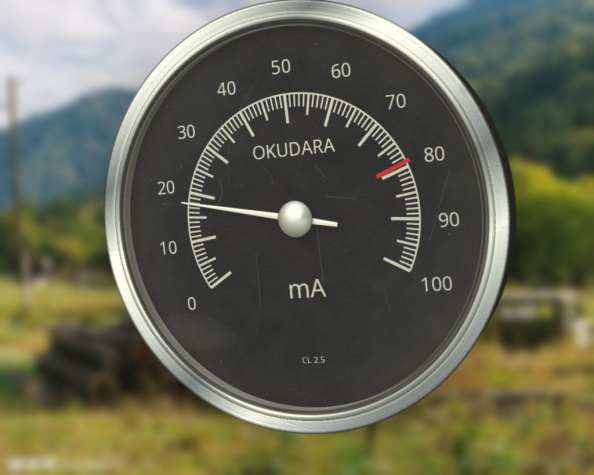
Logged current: 18 mA
